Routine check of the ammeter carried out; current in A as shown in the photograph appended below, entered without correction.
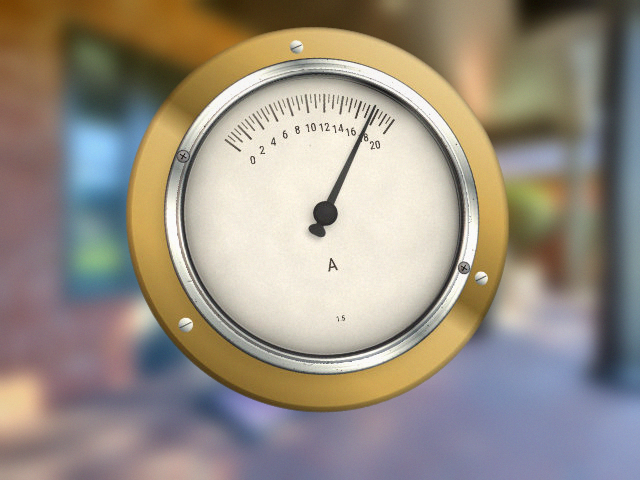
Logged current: 17.5 A
